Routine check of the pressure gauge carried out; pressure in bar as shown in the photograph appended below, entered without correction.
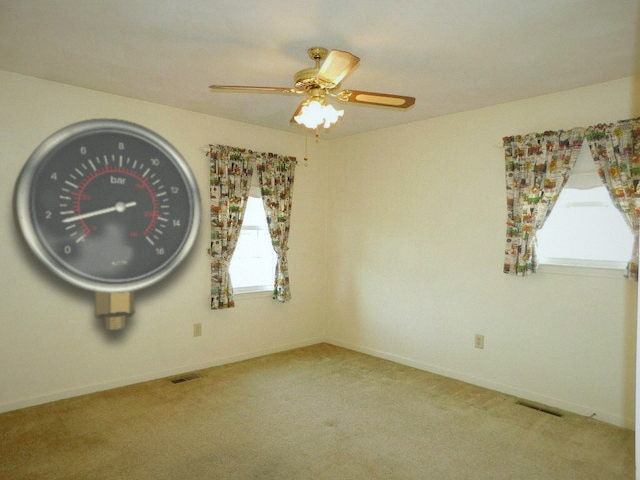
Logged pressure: 1.5 bar
